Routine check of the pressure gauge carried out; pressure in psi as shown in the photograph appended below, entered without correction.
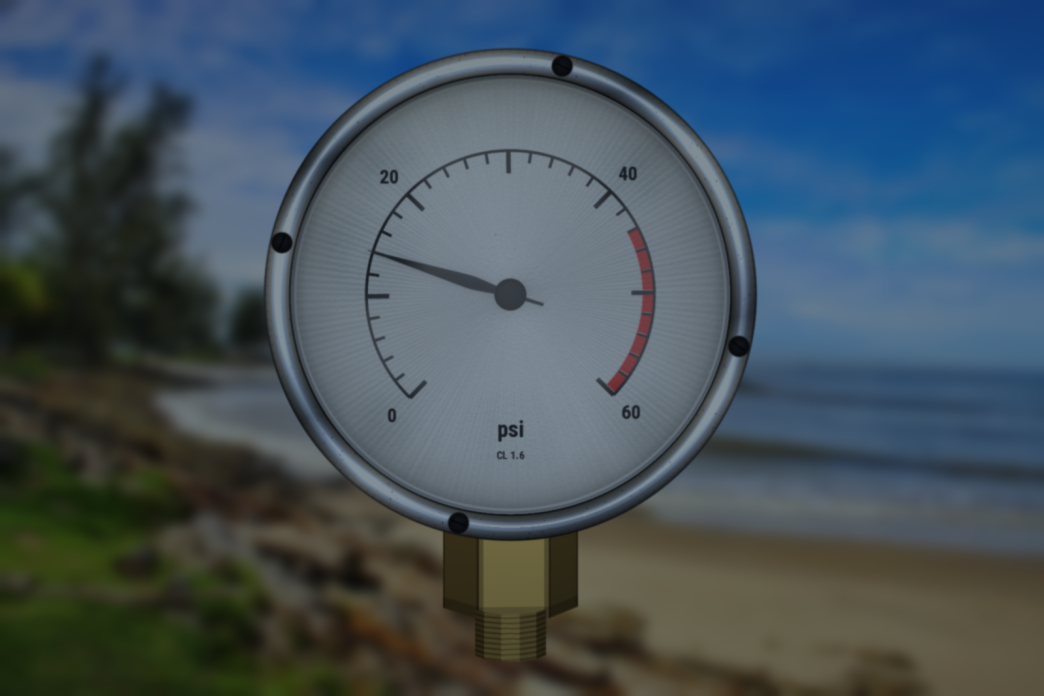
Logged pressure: 14 psi
